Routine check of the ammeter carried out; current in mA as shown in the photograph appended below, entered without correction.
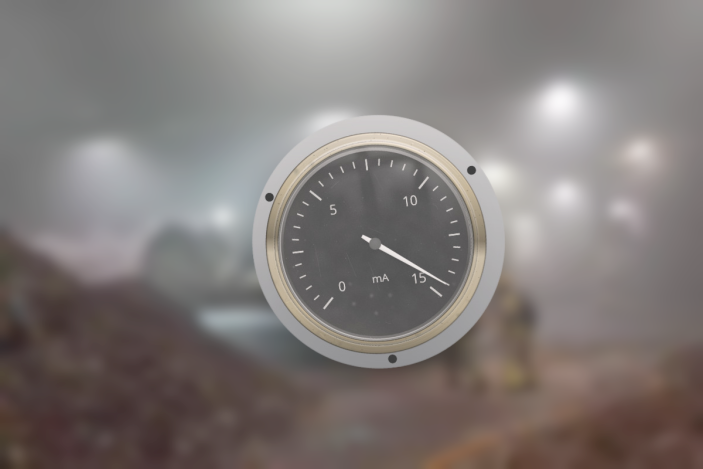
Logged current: 14.5 mA
